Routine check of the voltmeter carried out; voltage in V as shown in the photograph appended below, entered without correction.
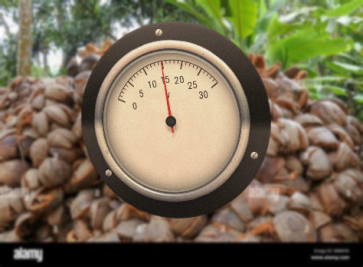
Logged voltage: 15 V
